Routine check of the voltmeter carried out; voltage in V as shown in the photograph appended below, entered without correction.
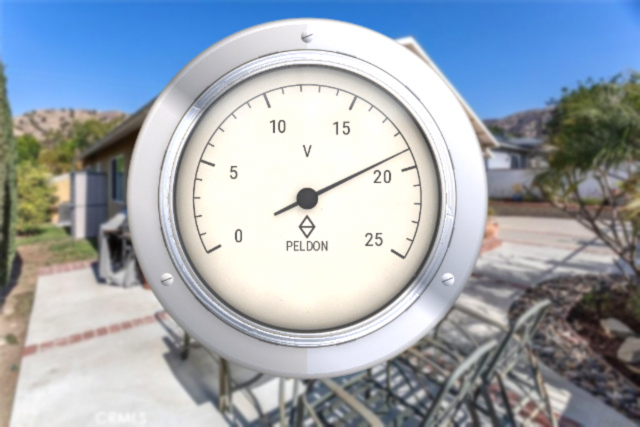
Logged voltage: 19 V
